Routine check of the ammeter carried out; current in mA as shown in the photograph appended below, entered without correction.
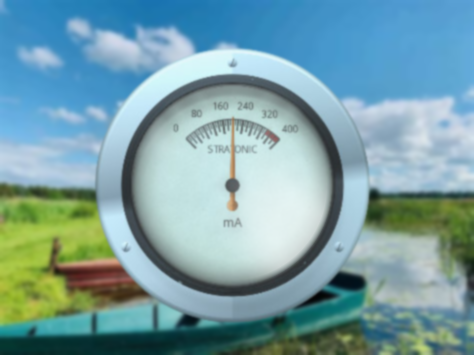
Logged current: 200 mA
